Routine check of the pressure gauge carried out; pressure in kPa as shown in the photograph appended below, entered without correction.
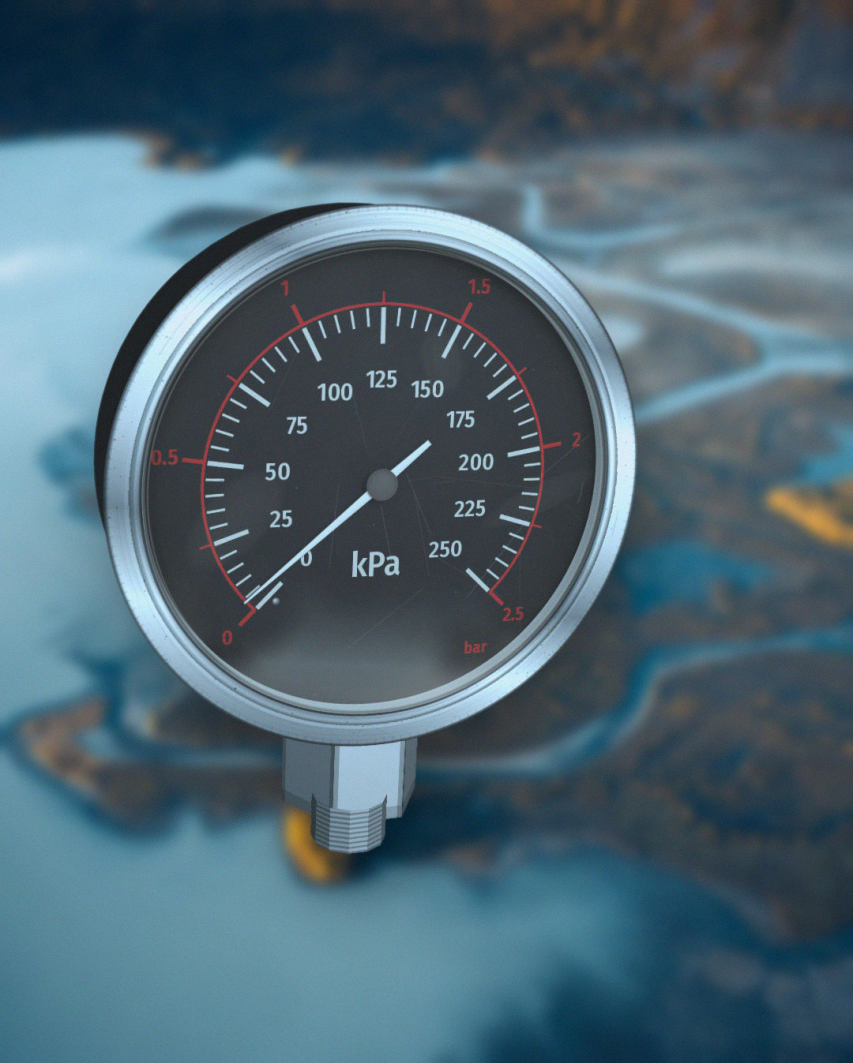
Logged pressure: 5 kPa
